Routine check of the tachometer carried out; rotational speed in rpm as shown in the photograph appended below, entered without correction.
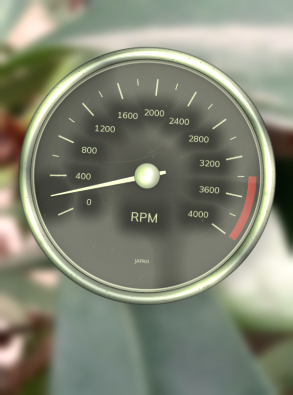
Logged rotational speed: 200 rpm
